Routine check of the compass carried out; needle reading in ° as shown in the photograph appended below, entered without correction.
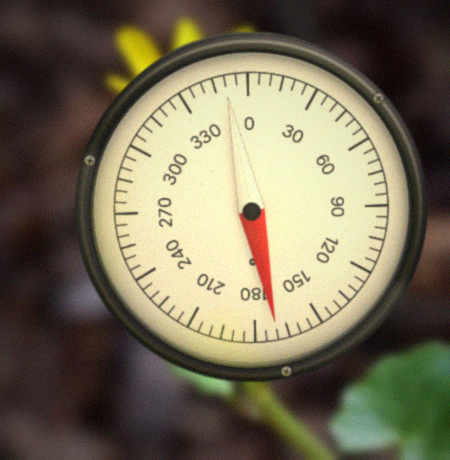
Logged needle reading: 170 °
